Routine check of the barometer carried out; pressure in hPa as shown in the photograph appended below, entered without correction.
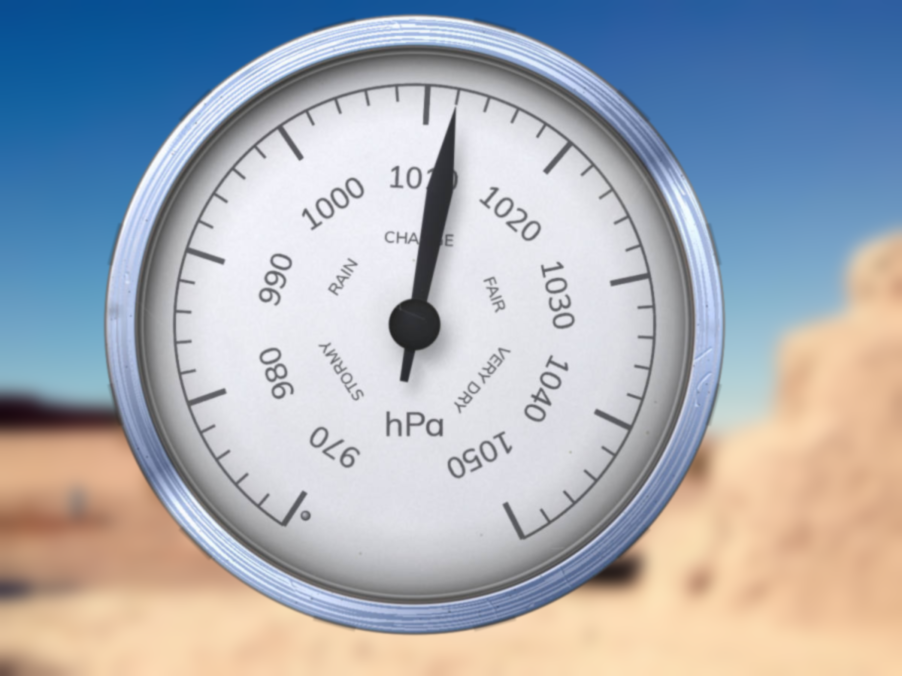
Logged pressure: 1012 hPa
